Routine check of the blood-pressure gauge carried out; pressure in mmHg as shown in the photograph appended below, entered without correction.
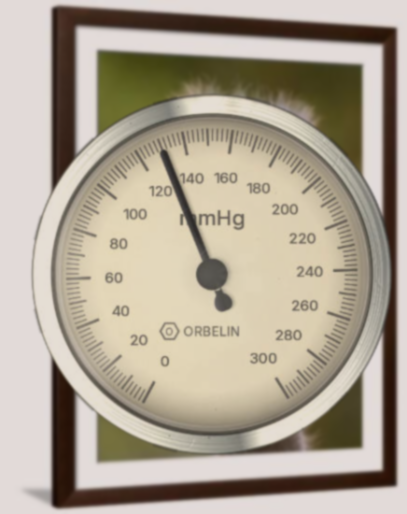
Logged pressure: 130 mmHg
